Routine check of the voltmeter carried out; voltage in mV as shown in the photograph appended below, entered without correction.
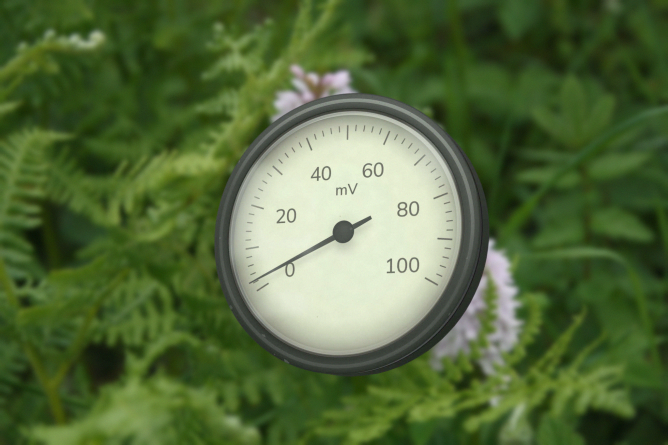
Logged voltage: 2 mV
